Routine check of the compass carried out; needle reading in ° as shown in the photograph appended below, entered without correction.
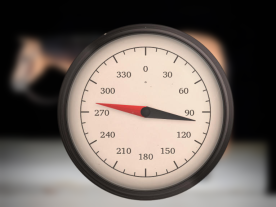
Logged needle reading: 280 °
